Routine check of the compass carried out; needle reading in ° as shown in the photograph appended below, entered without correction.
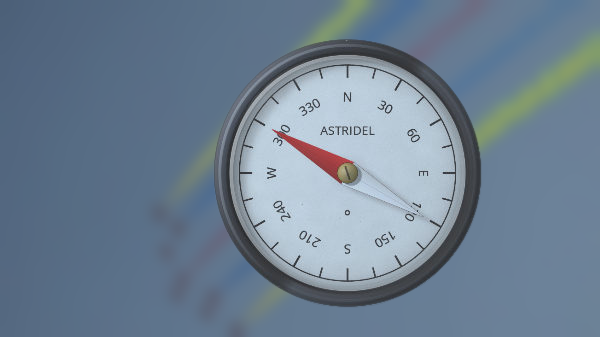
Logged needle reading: 300 °
